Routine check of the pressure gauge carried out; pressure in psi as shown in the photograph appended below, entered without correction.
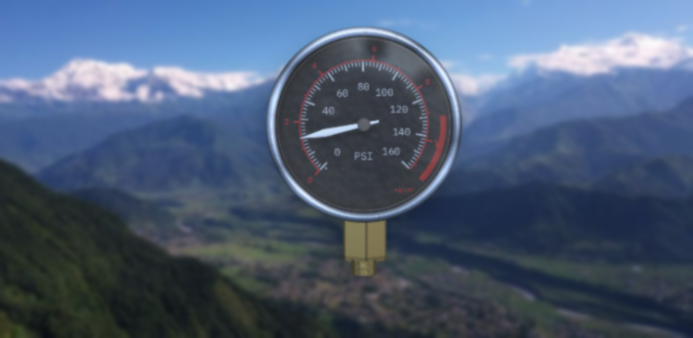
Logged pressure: 20 psi
